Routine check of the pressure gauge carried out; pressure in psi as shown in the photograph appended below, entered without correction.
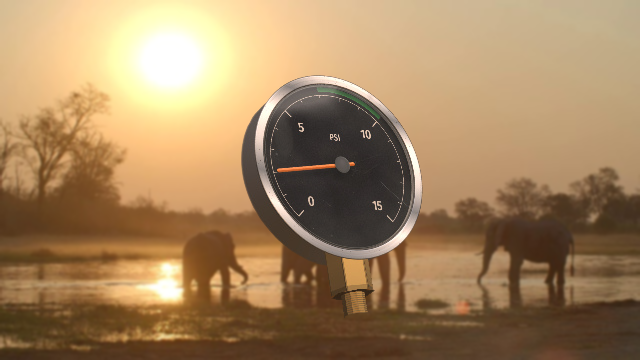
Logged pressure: 2 psi
